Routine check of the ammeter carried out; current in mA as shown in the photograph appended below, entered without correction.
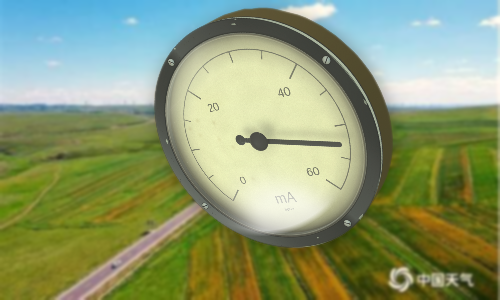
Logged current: 52.5 mA
